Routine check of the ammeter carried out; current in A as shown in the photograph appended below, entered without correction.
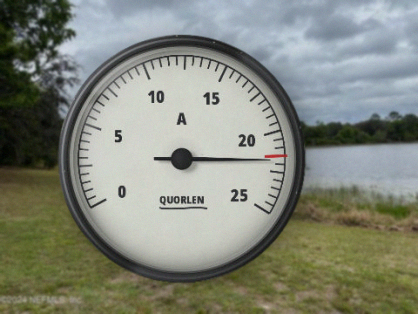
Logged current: 21.75 A
